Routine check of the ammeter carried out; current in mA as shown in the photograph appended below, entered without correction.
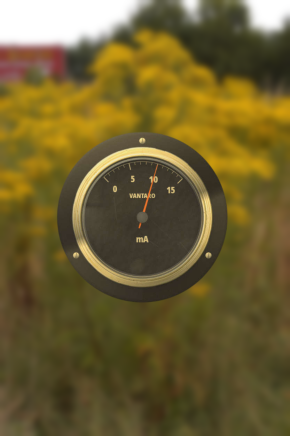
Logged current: 10 mA
